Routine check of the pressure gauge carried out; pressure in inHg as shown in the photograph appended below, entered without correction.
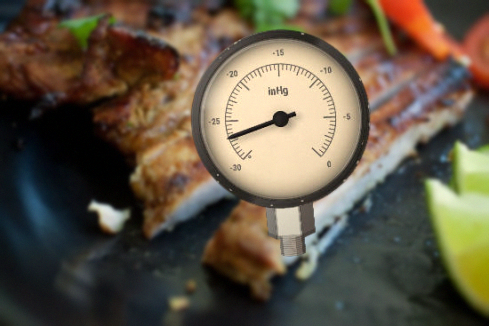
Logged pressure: -27 inHg
